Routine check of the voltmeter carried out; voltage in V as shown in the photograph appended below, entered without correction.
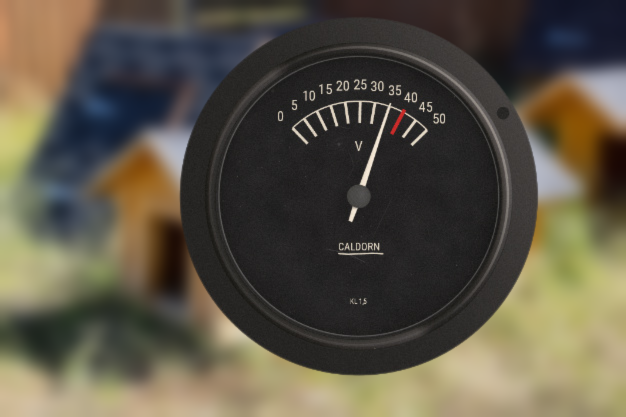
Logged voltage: 35 V
